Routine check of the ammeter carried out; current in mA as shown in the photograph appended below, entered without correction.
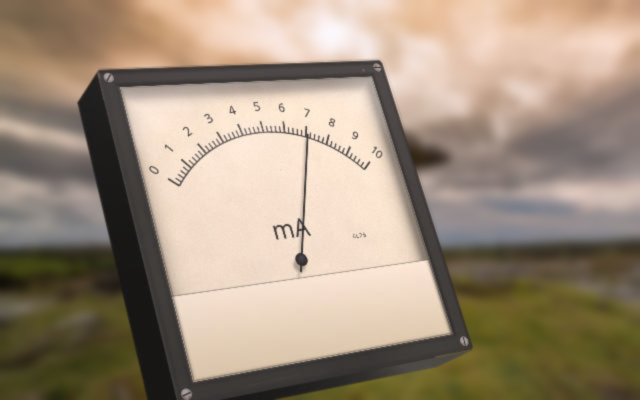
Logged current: 7 mA
